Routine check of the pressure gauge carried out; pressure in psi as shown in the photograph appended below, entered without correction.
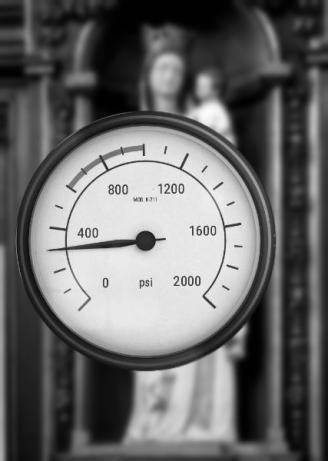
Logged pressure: 300 psi
